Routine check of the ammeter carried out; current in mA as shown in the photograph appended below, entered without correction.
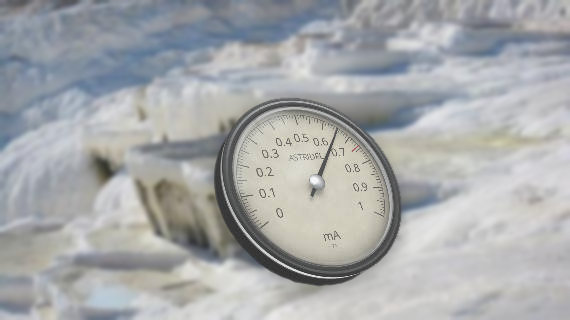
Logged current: 0.65 mA
